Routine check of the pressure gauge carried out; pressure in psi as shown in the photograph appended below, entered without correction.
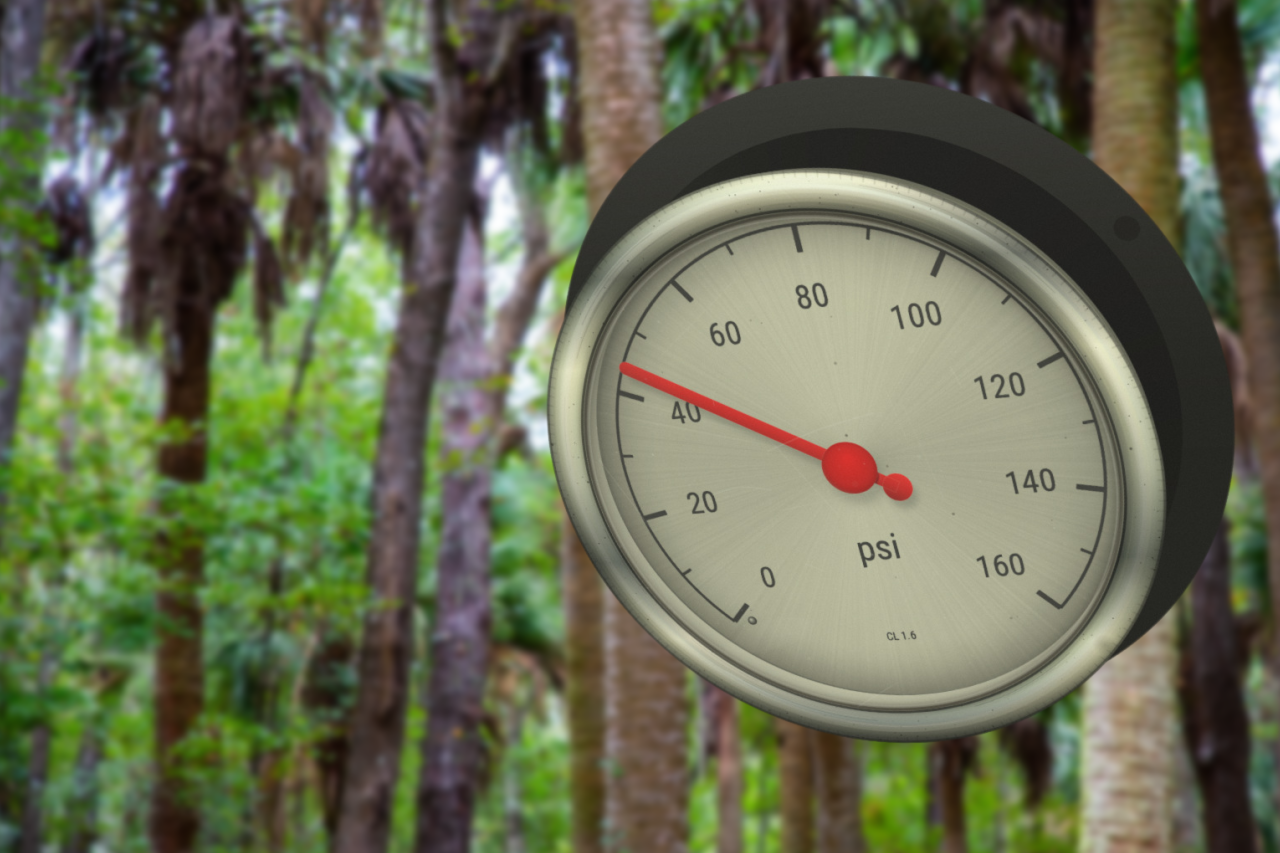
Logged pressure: 45 psi
